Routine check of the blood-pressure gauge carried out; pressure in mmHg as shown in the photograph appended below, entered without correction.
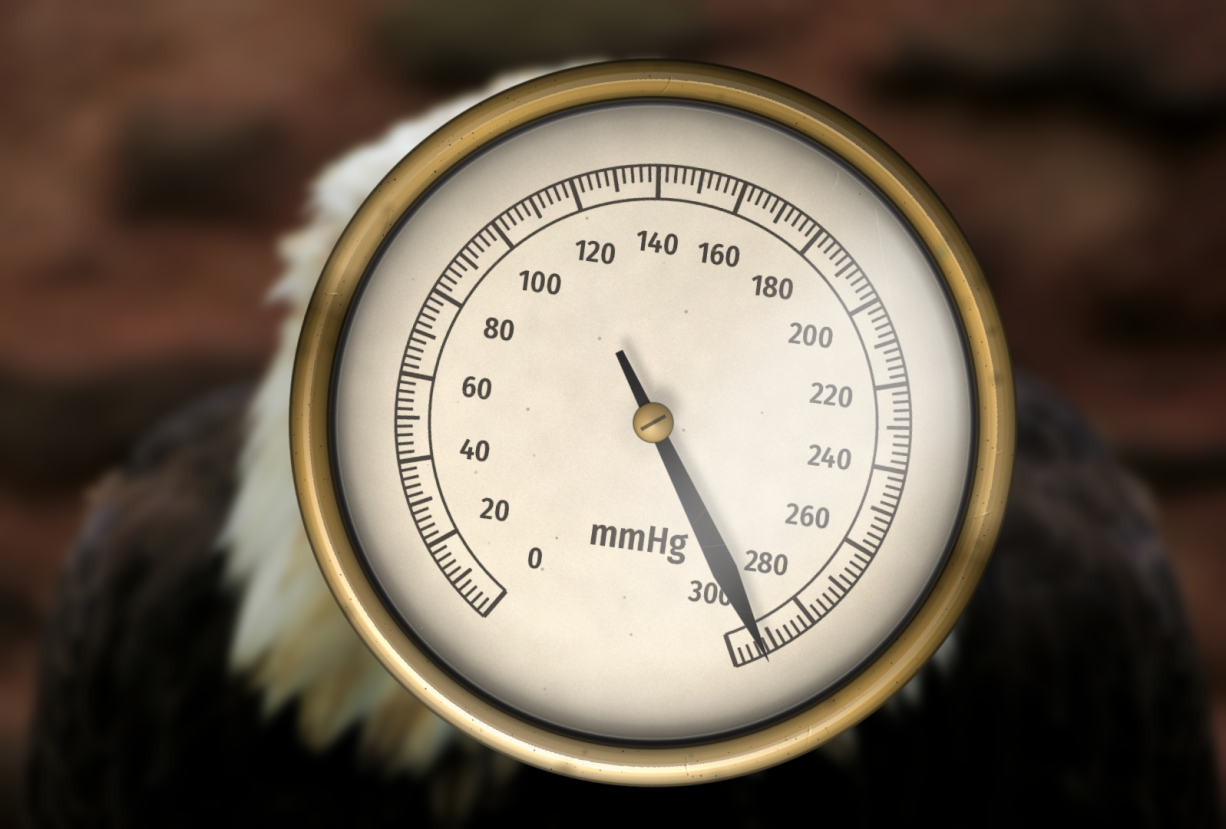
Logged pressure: 293 mmHg
